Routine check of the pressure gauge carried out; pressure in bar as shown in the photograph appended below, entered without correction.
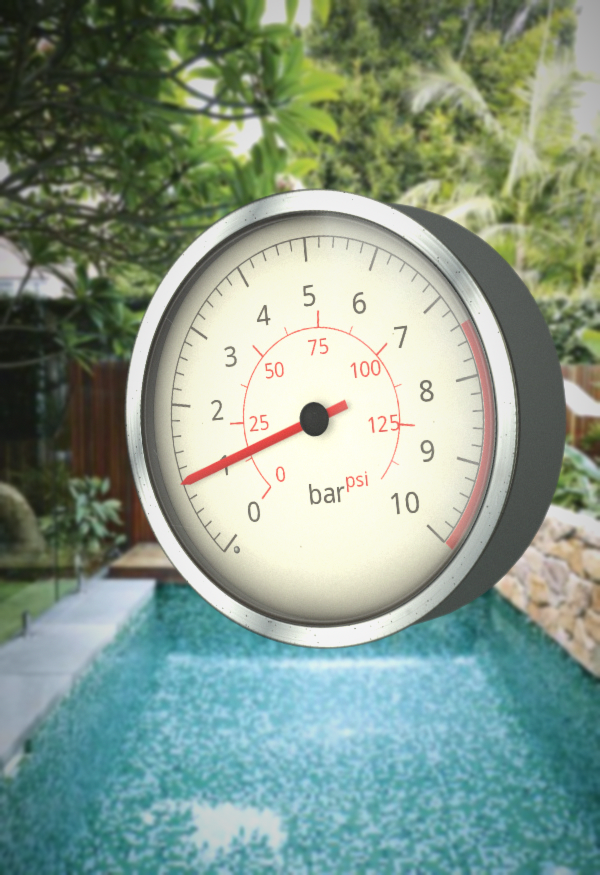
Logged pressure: 1 bar
